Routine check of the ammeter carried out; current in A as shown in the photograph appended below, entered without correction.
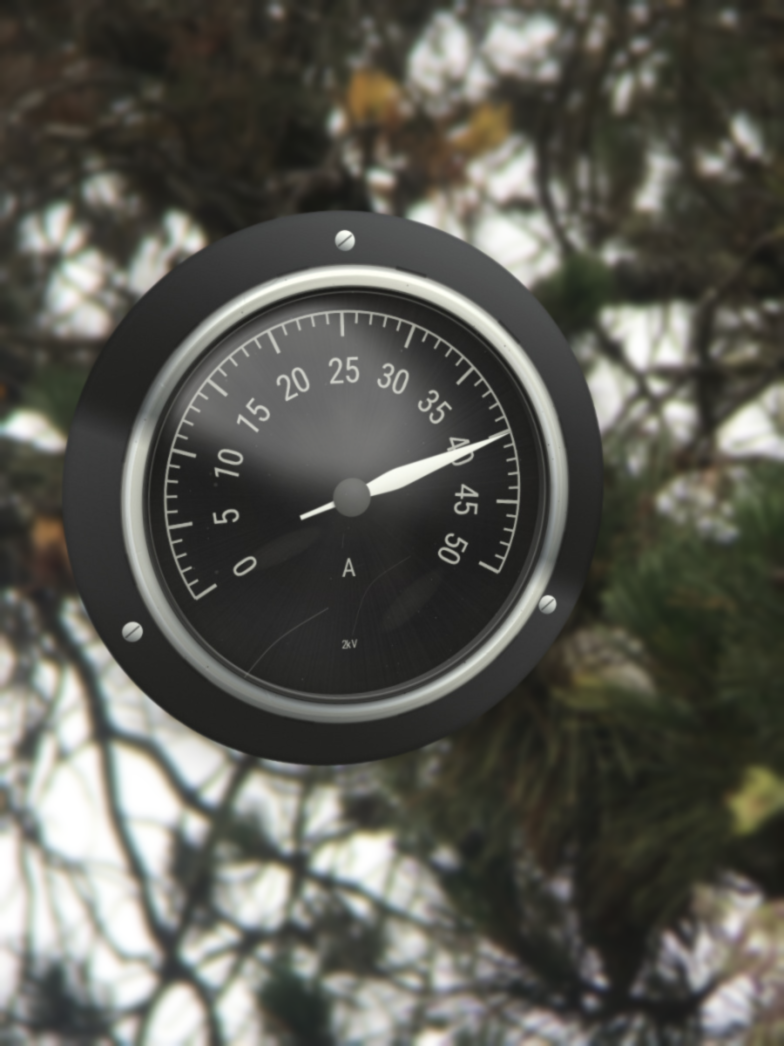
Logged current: 40 A
